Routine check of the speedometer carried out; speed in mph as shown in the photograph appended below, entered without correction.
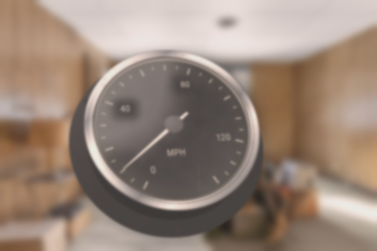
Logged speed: 10 mph
